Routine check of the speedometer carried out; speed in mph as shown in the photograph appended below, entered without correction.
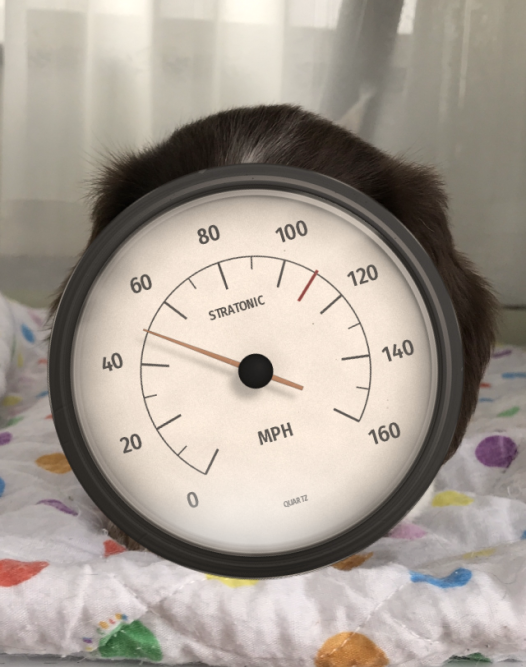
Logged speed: 50 mph
